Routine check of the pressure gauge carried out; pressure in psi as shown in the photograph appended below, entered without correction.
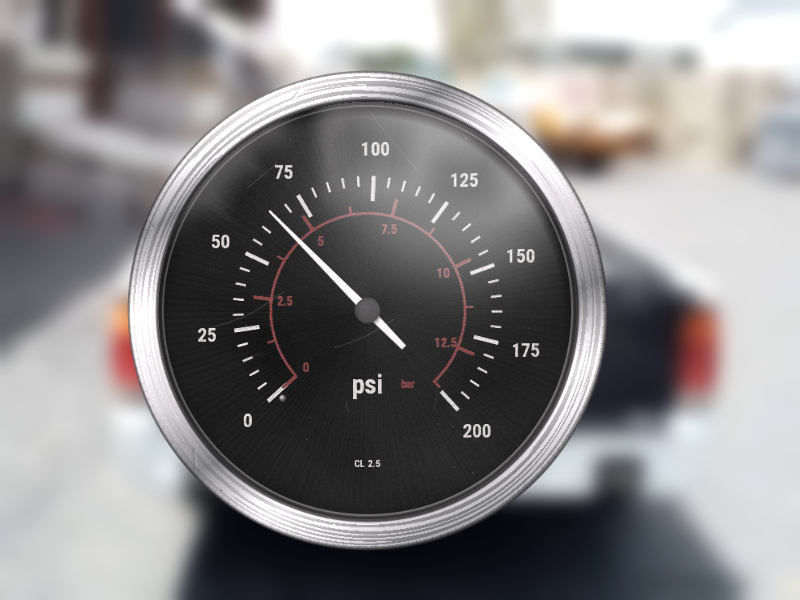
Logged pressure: 65 psi
